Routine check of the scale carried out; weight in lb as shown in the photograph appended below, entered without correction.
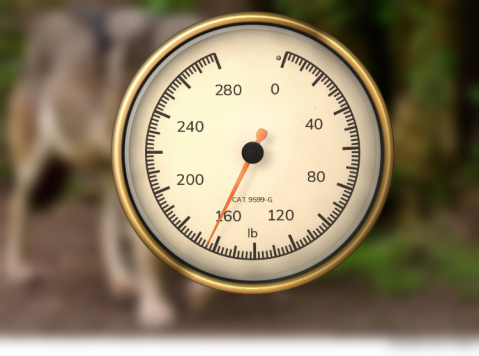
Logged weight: 164 lb
